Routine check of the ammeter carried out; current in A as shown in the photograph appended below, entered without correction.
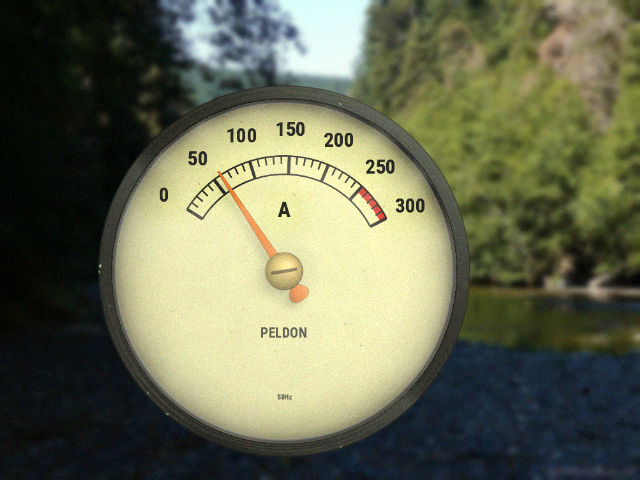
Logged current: 60 A
